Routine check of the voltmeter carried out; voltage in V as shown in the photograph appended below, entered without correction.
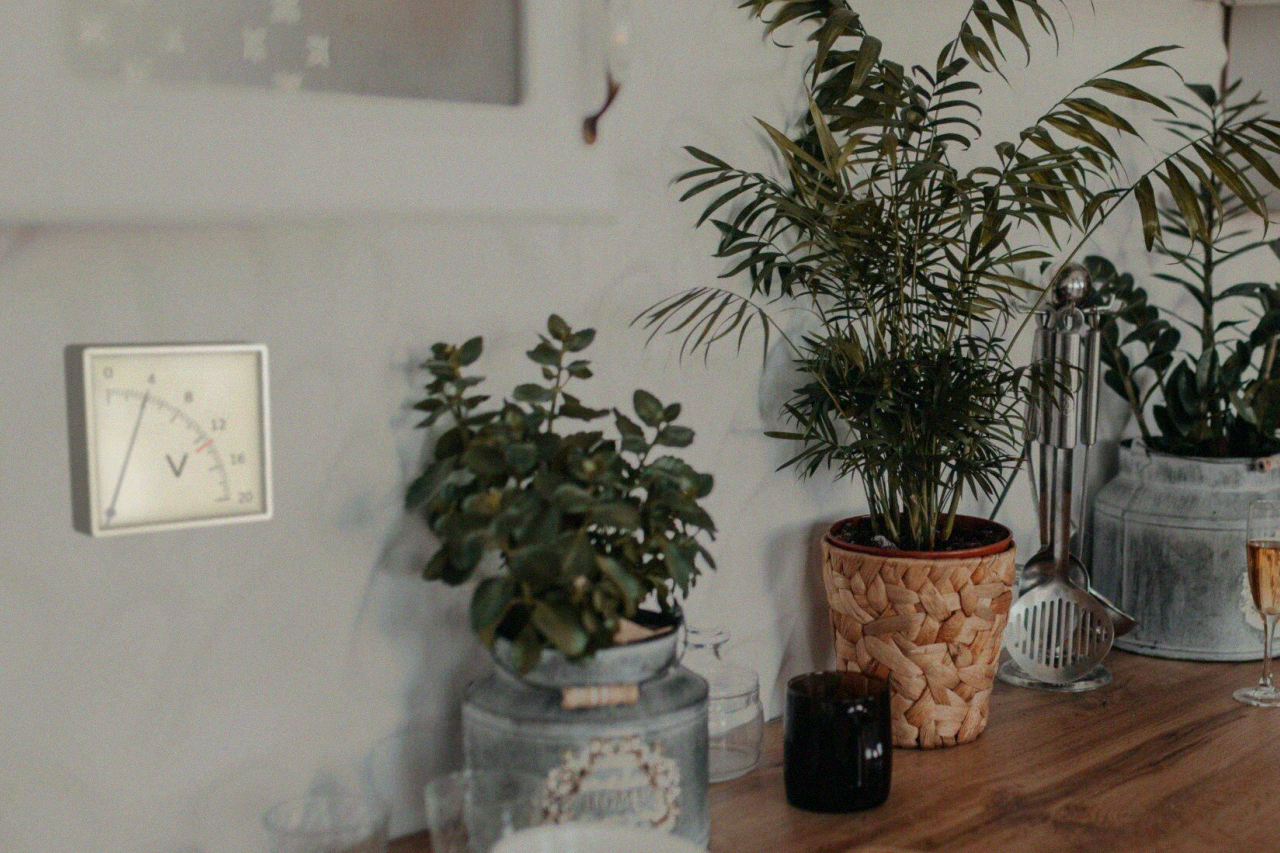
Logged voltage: 4 V
